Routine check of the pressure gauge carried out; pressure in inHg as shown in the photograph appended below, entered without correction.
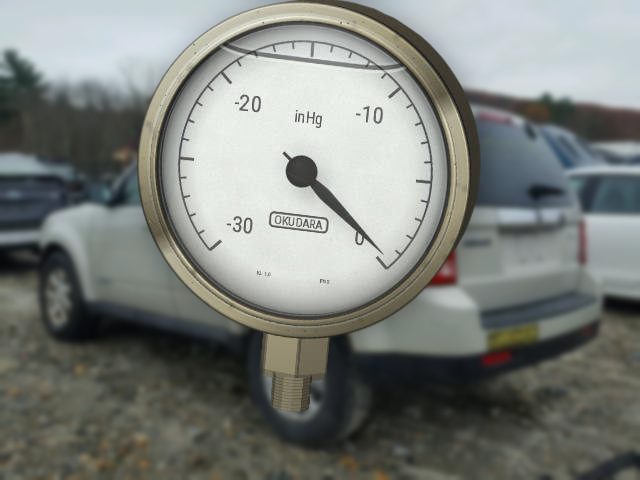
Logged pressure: -0.5 inHg
